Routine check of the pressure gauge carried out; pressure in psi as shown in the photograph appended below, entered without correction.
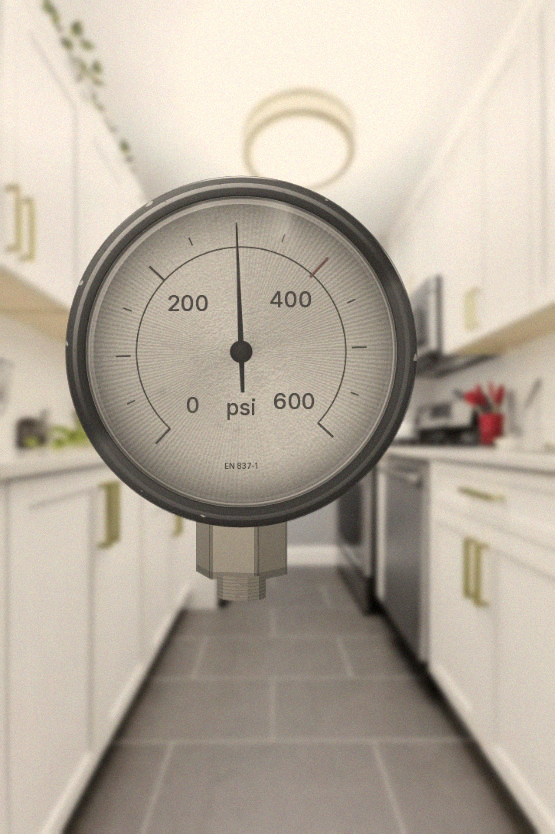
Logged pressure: 300 psi
